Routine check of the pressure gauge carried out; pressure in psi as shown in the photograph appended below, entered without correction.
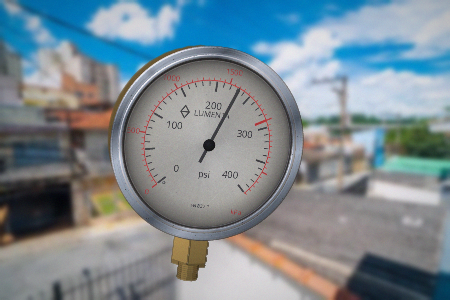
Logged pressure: 230 psi
